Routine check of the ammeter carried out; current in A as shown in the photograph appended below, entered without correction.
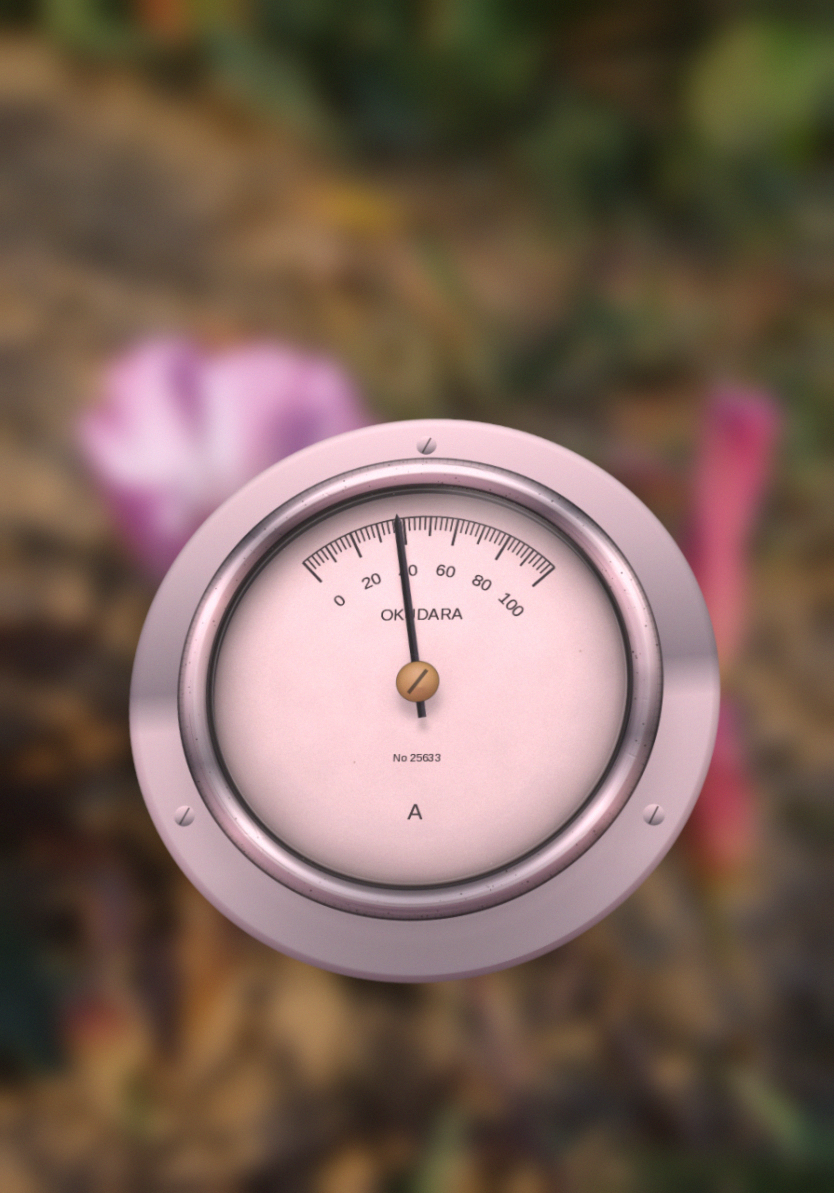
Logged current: 38 A
